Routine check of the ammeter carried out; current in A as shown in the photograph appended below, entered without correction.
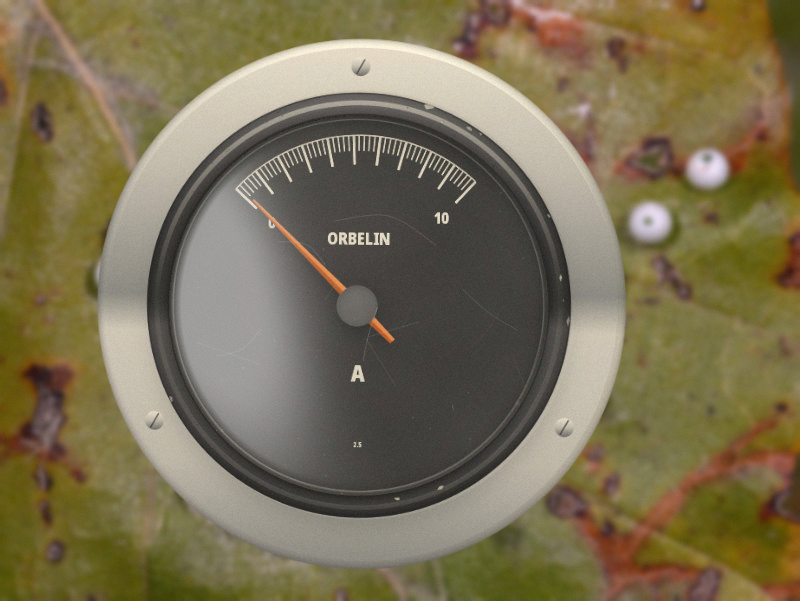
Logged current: 0.2 A
